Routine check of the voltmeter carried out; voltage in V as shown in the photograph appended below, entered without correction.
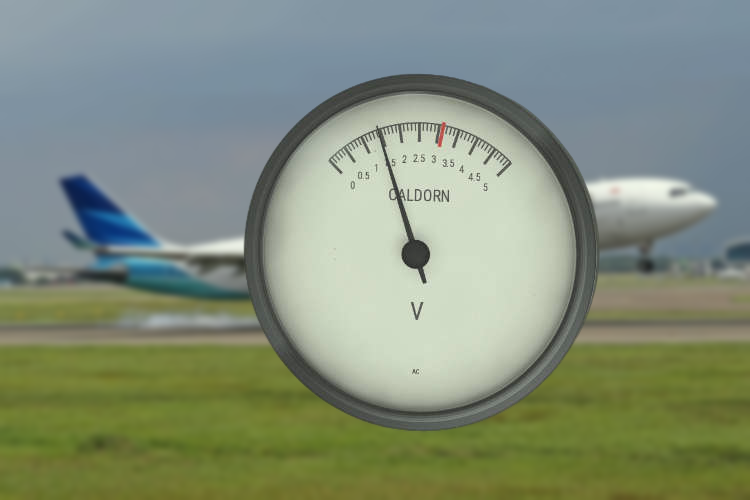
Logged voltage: 1.5 V
